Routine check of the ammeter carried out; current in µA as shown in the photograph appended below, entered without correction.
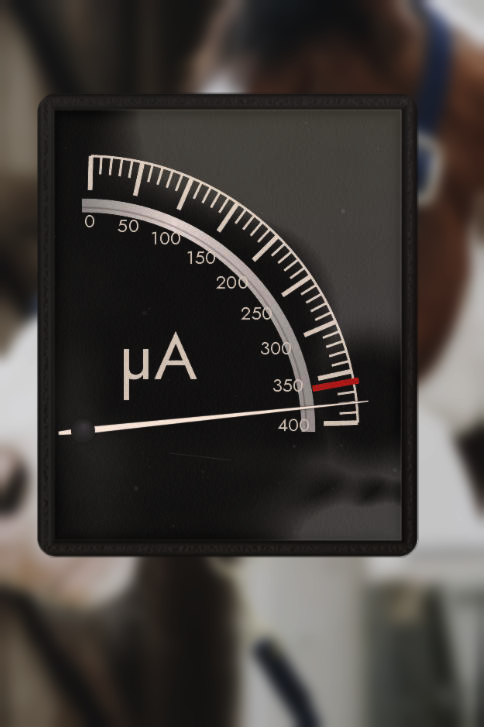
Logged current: 380 µA
